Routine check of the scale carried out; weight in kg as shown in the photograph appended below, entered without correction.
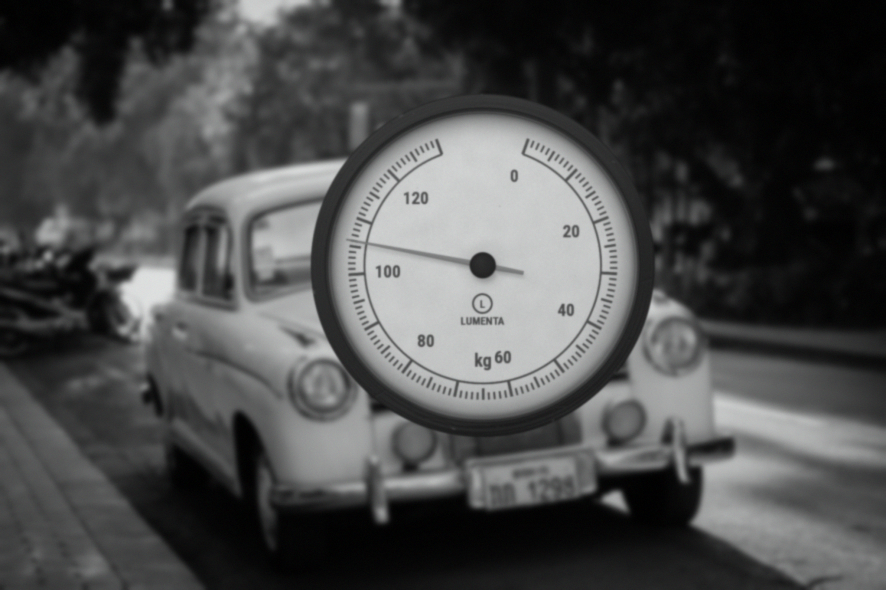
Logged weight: 106 kg
